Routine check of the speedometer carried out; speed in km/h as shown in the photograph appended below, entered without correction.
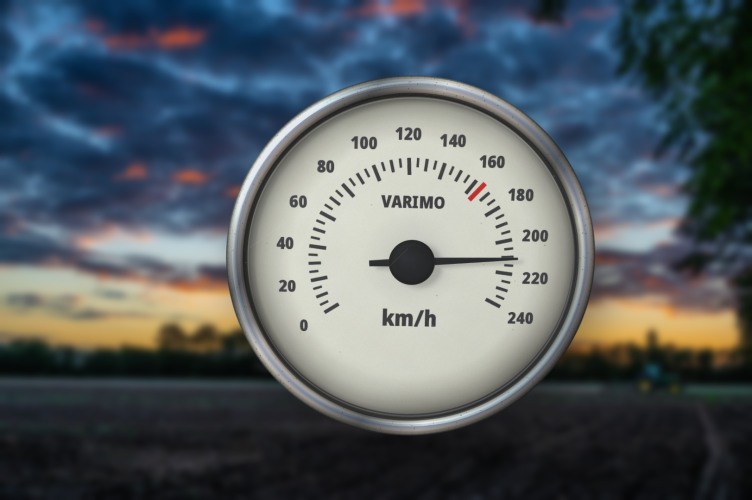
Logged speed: 210 km/h
